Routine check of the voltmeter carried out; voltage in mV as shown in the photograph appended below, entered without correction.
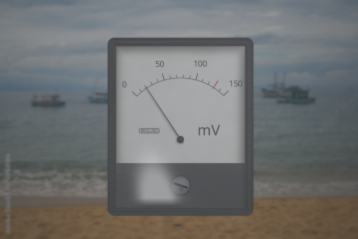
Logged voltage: 20 mV
